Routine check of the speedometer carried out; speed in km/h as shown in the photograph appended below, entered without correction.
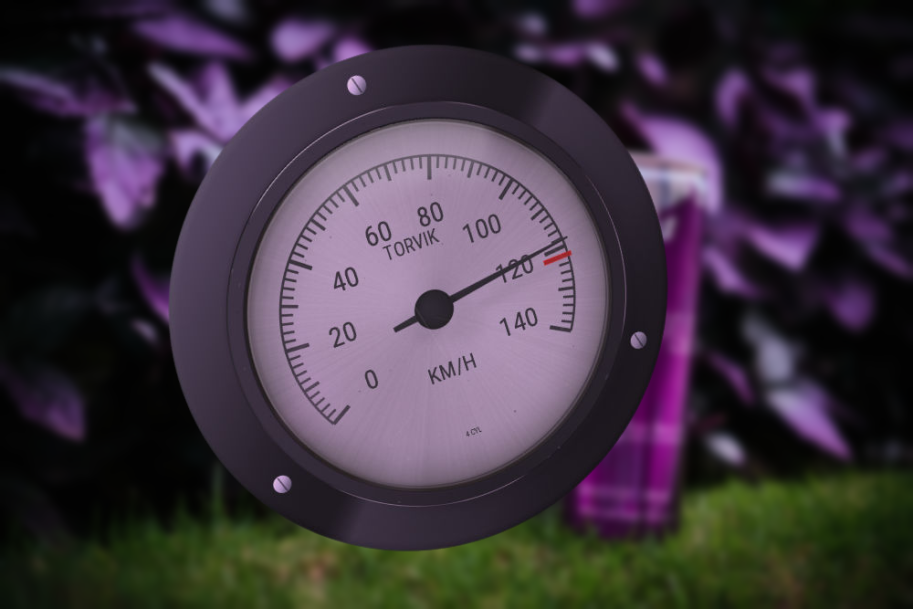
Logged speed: 118 km/h
